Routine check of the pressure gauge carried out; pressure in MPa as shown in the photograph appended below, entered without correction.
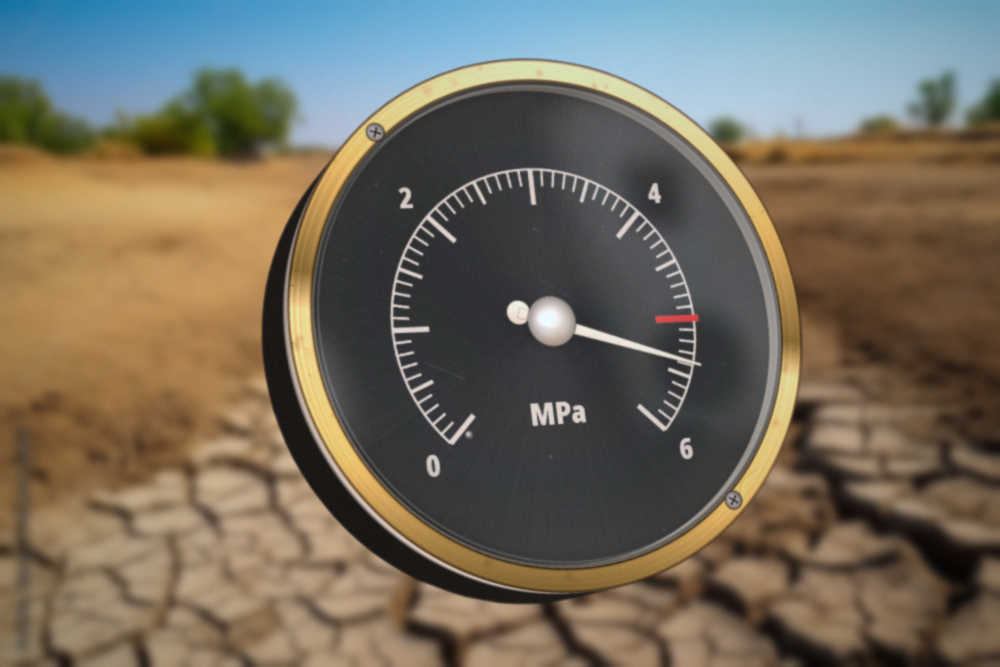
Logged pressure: 5.4 MPa
